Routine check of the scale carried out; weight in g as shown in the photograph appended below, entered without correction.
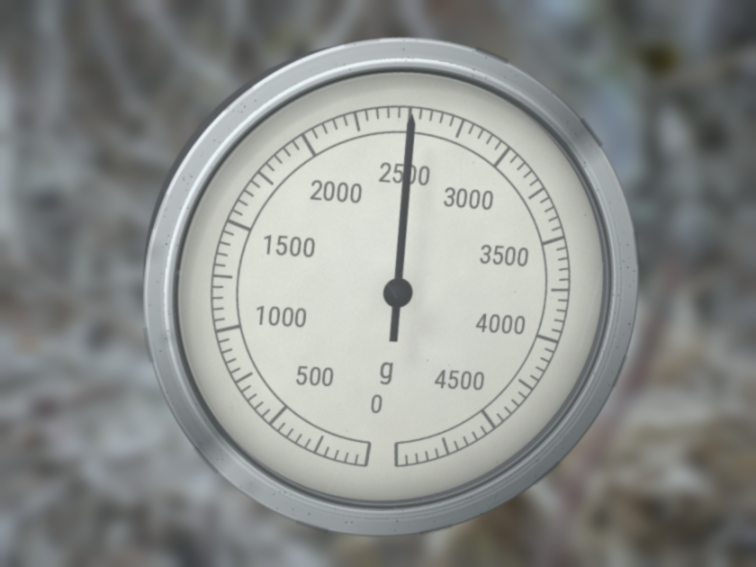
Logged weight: 2500 g
